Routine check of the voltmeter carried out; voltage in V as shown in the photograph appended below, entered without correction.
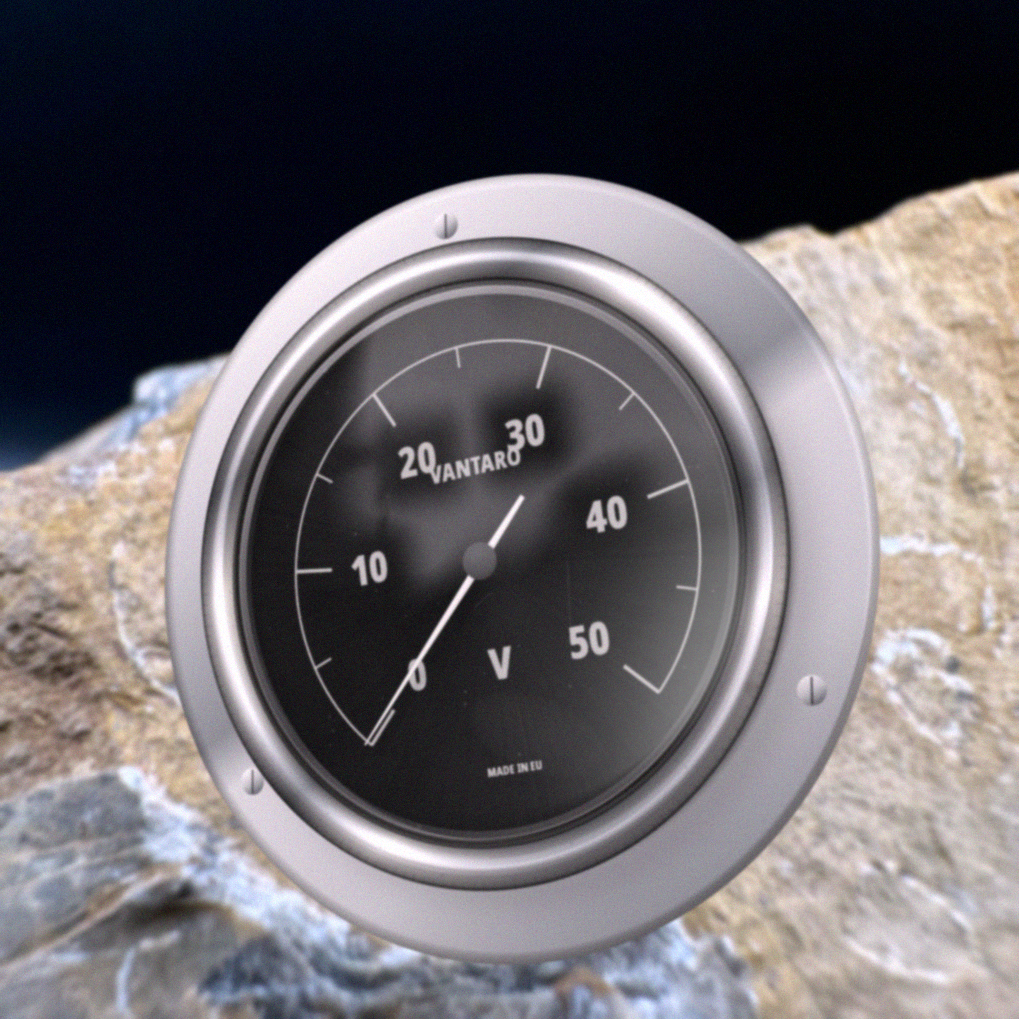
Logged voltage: 0 V
